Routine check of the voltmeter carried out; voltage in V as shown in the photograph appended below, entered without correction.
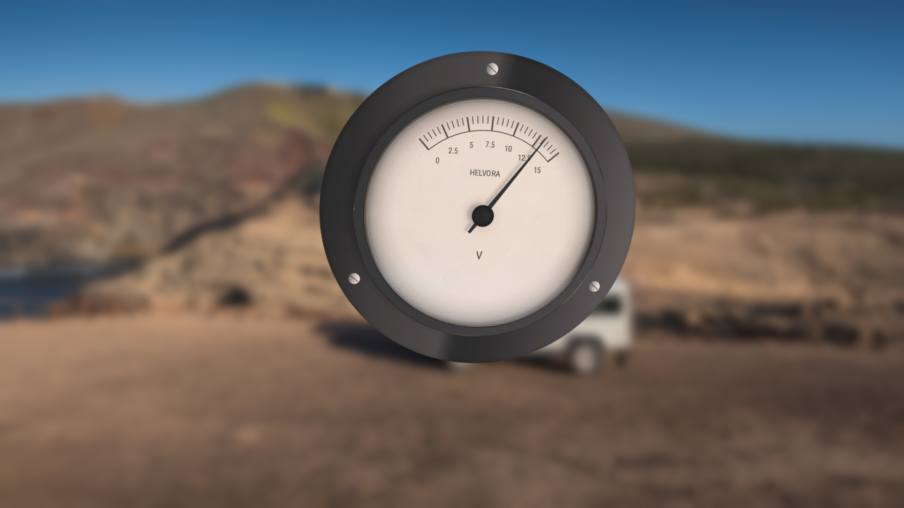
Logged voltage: 13 V
